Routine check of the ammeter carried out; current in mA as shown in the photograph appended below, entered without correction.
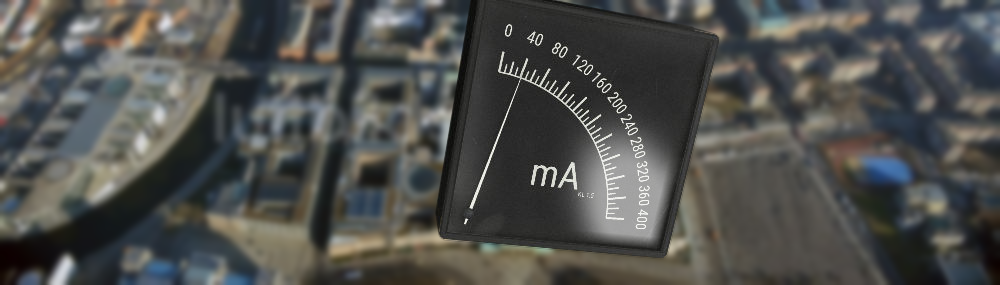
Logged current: 40 mA
